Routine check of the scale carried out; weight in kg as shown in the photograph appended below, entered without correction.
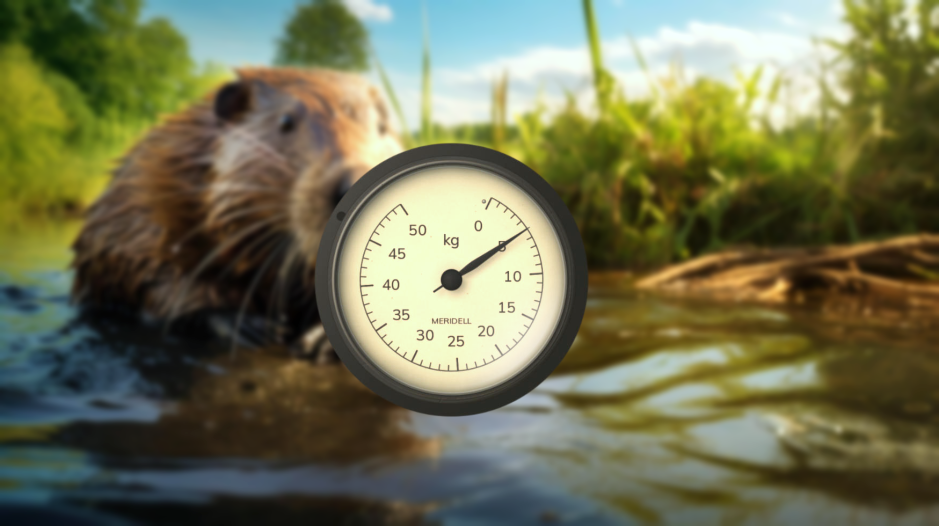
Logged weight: 5 kg
